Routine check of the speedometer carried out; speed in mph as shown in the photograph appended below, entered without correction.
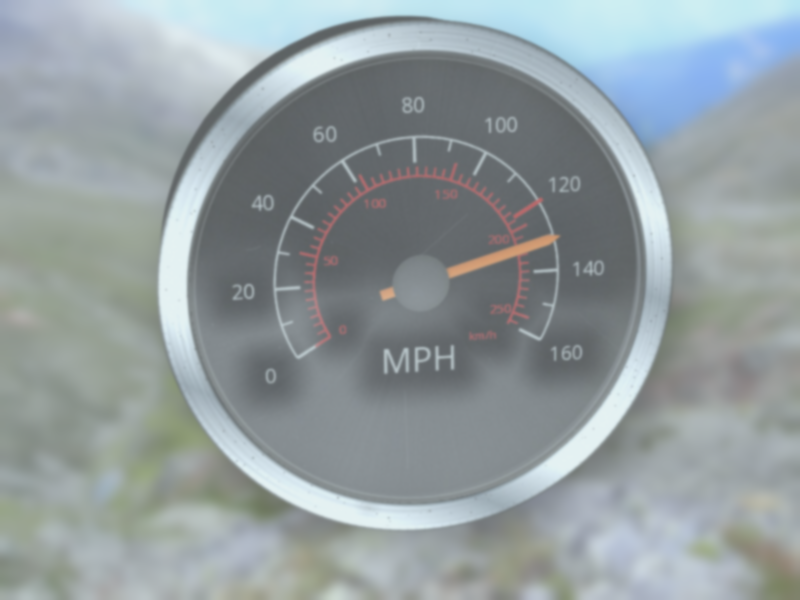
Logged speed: 130 mph
